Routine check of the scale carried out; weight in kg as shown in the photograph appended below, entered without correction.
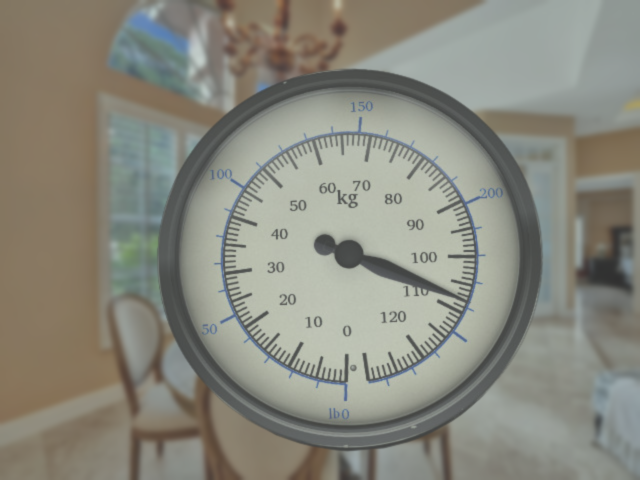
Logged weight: 108 kg
